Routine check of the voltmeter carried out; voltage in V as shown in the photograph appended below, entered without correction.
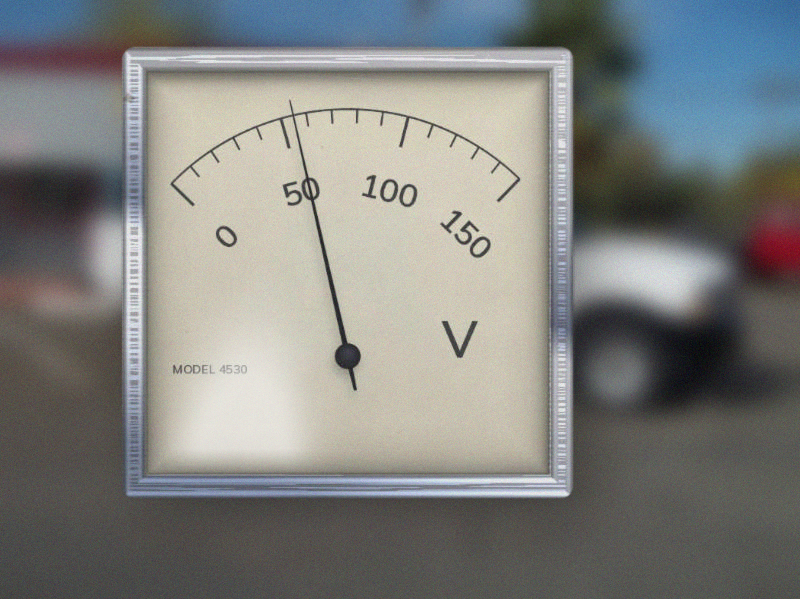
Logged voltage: 55 V
